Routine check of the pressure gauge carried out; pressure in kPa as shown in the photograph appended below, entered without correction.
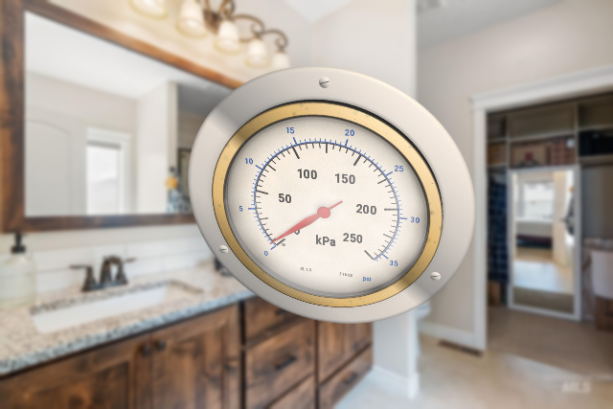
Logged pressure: 5 kPa
